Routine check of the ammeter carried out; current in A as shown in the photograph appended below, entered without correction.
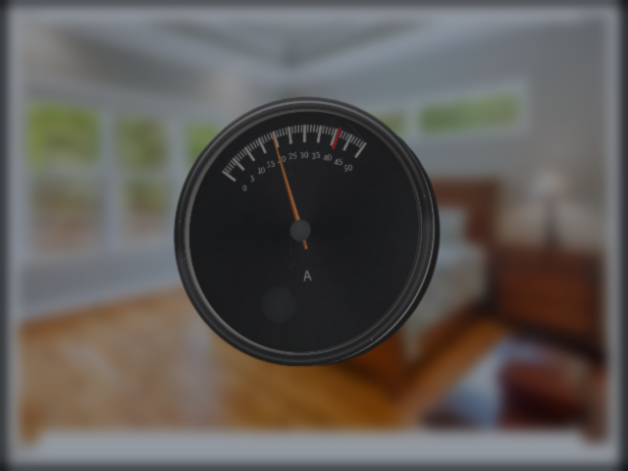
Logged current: 20 A
